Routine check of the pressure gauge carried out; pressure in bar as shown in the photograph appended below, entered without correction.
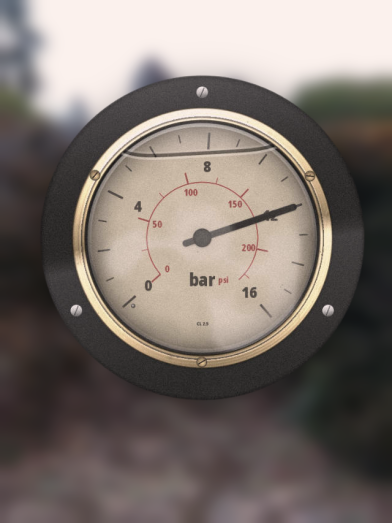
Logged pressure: 12 bar
